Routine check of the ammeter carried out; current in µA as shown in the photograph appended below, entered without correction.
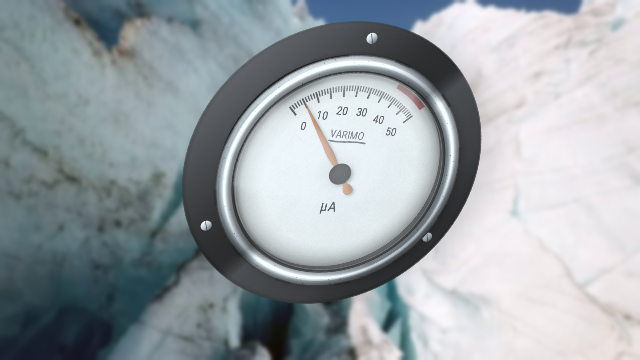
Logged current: 5 µA
